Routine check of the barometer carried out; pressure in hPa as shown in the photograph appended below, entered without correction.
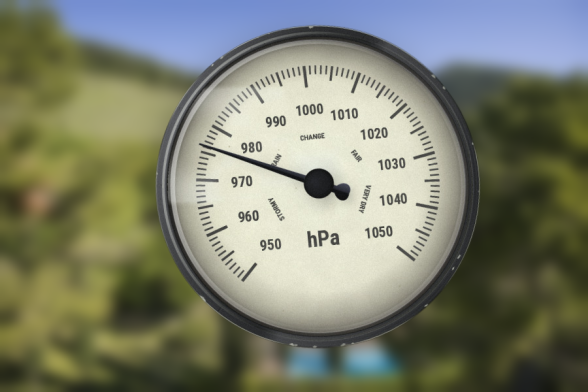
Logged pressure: 976 hPa
